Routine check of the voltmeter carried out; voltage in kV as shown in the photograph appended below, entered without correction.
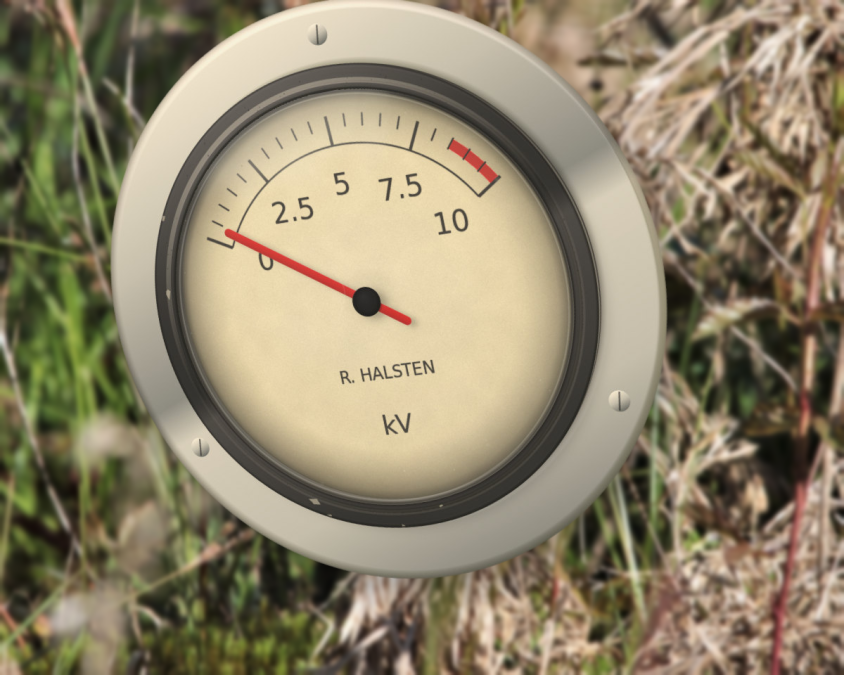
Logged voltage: 0.5 kV
